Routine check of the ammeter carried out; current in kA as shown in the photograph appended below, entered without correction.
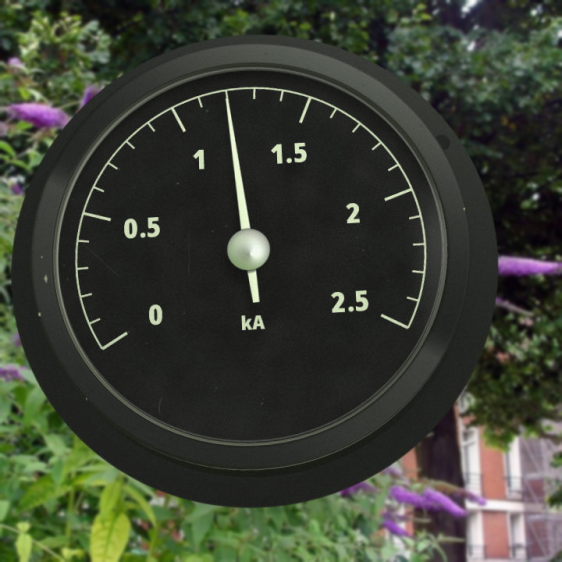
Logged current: 1.2 kA
